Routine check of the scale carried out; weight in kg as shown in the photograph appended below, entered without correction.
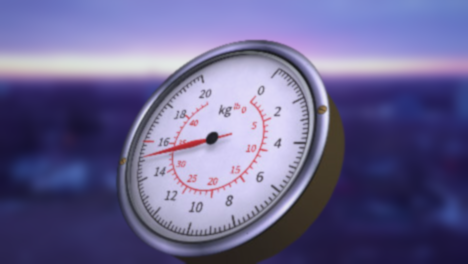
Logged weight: 15 kg
